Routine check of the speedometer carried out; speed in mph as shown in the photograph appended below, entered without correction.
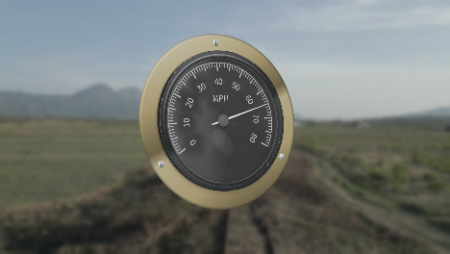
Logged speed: 65 mph
